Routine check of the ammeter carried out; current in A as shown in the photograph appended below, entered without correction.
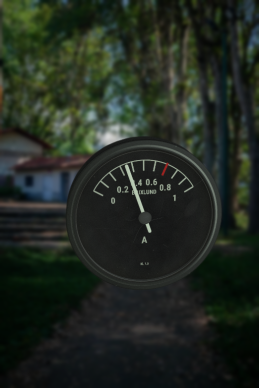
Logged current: 0.35 A
